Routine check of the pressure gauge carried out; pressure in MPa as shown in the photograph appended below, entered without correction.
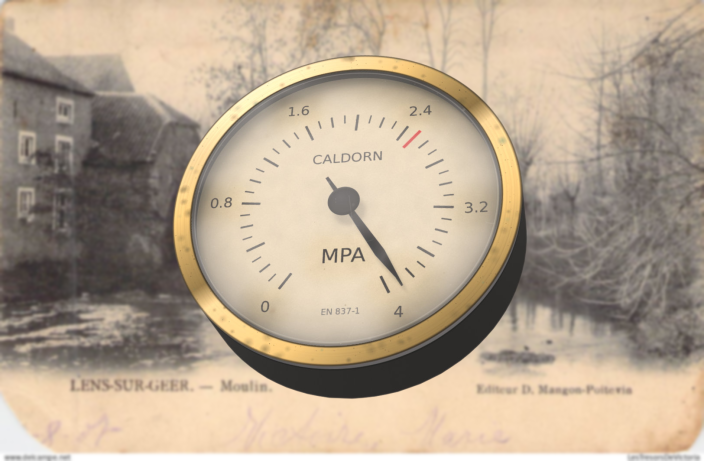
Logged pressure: 3.9 MPa
